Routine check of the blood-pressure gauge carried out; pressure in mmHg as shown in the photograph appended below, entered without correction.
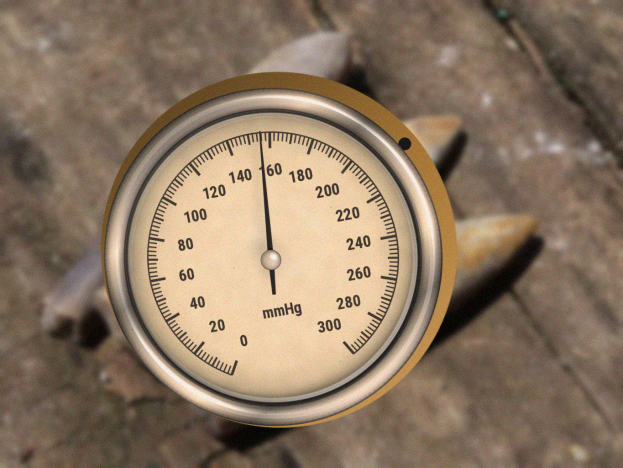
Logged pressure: 156 mmHg
